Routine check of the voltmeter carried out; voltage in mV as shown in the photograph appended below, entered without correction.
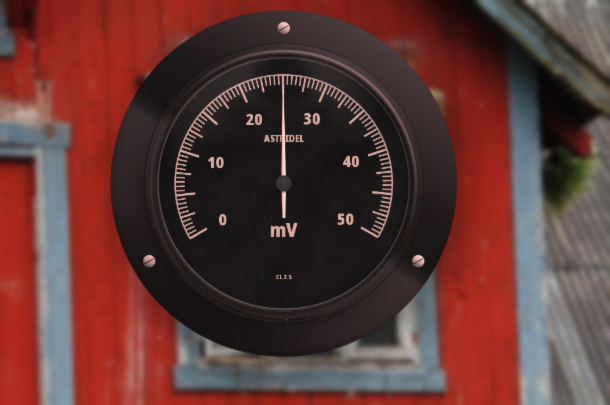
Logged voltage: 25 mV
